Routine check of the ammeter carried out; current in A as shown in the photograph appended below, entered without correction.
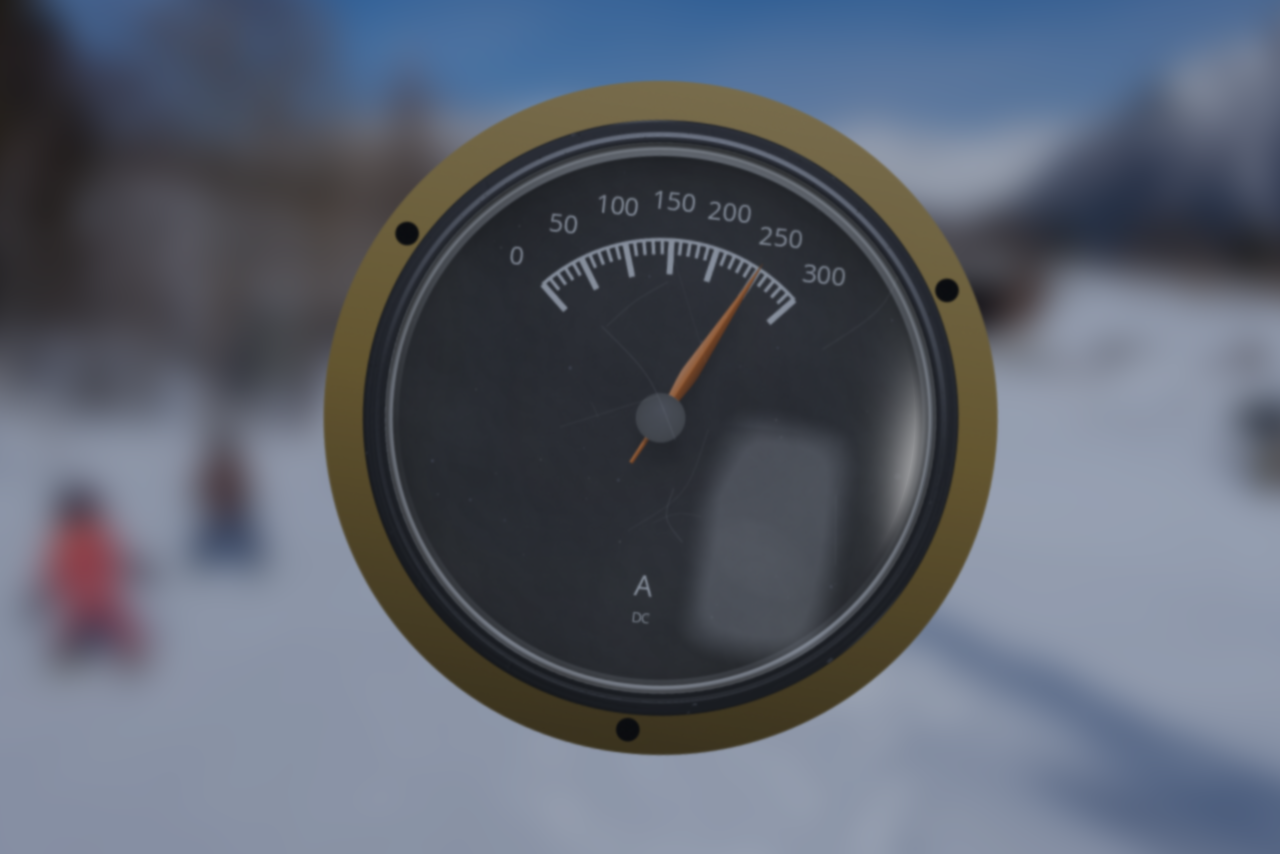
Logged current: 250 A
